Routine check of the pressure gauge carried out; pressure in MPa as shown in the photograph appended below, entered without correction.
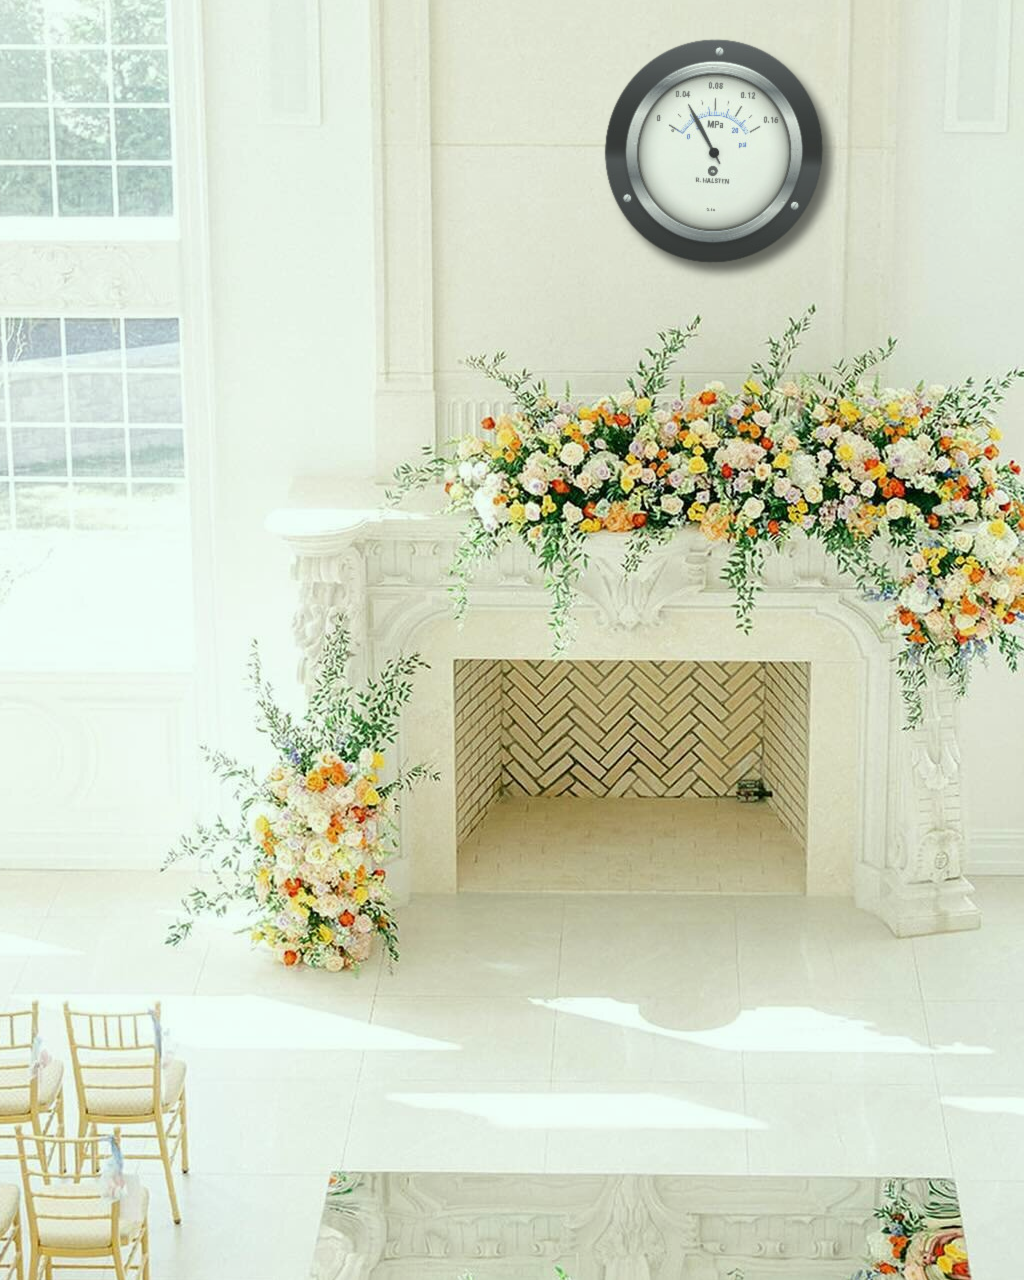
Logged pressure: 0.04 MPa
